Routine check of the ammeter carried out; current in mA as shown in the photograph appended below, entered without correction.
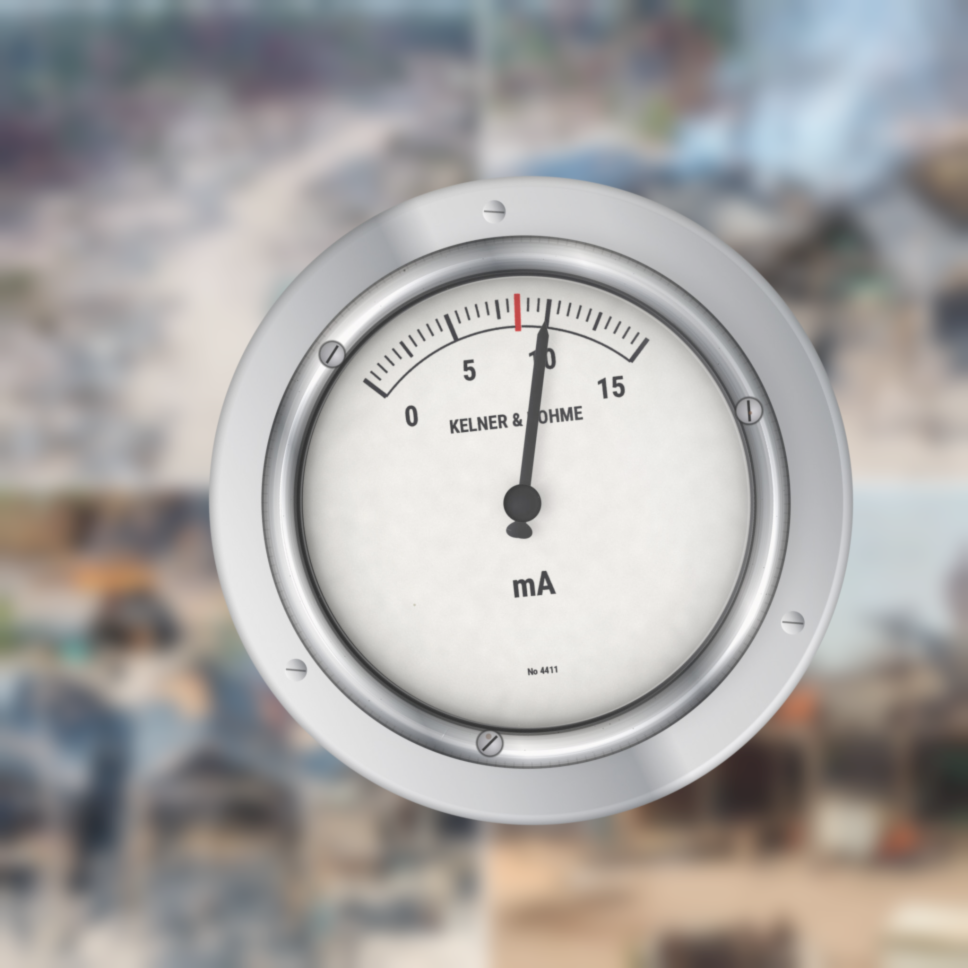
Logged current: 10 mA
